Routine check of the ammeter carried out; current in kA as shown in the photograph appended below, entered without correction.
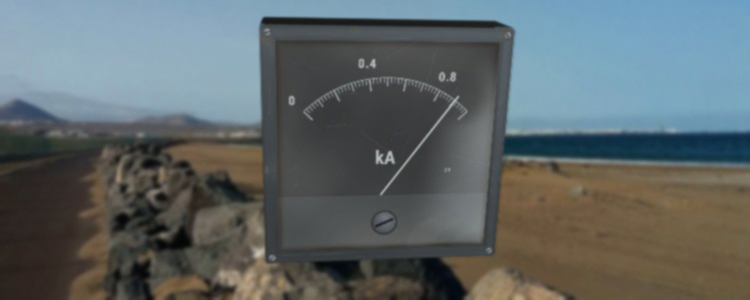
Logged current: 0.9 kA
